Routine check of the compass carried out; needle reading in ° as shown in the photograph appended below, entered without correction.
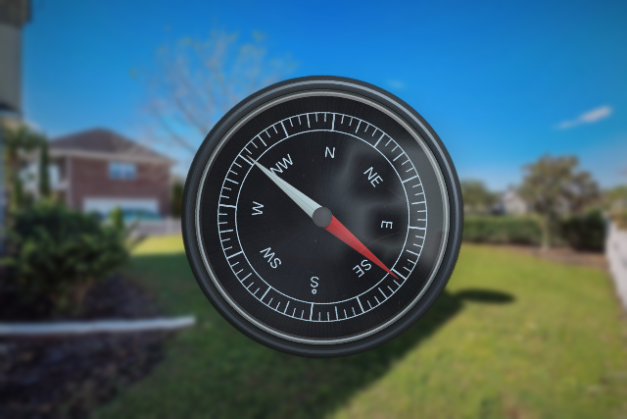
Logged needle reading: 122.5 °
